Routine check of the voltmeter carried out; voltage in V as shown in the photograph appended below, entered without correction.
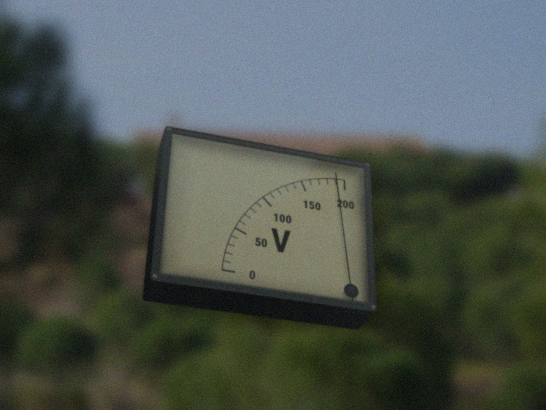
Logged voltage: 190 V
